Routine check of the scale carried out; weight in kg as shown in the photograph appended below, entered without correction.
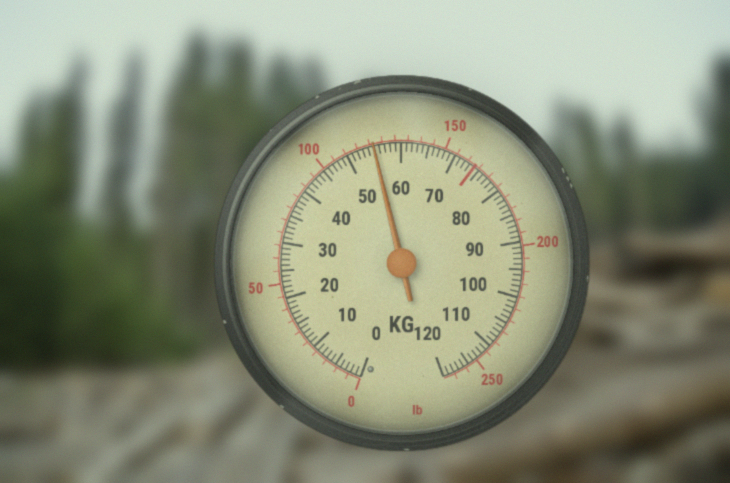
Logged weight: 55 kg
